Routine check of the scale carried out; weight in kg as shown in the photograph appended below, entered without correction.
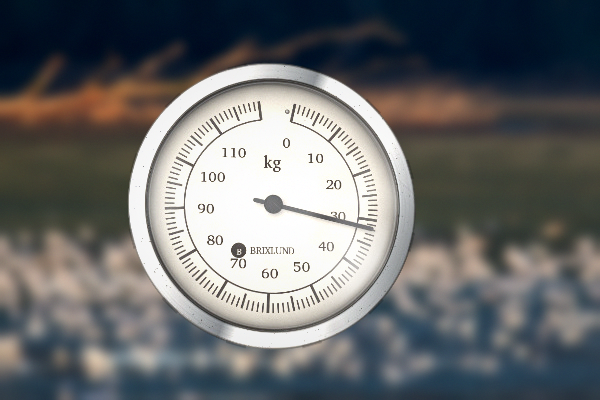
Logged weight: 32 kg
